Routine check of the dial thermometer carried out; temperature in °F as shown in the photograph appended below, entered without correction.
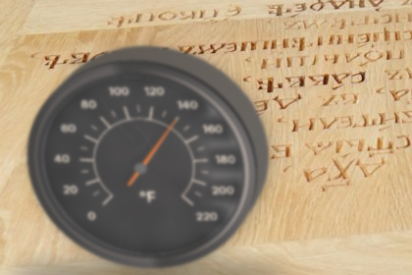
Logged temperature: 140 °F
